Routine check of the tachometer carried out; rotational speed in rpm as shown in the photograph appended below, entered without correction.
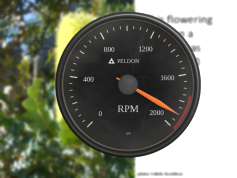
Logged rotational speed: 1900 rpm
